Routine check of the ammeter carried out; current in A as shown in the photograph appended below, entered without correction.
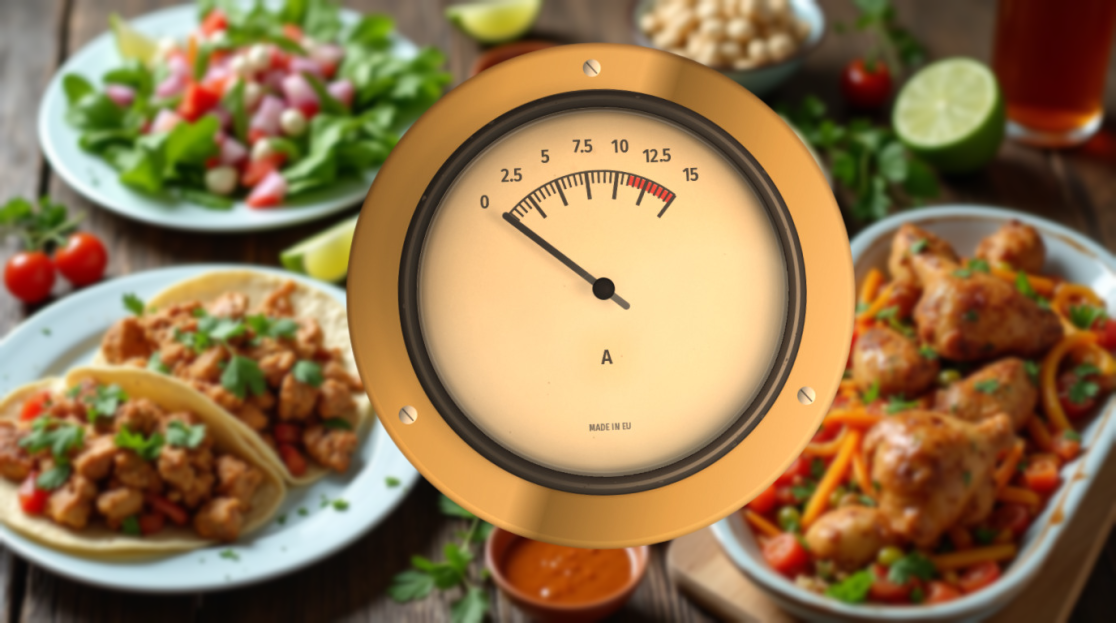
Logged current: 0 A
